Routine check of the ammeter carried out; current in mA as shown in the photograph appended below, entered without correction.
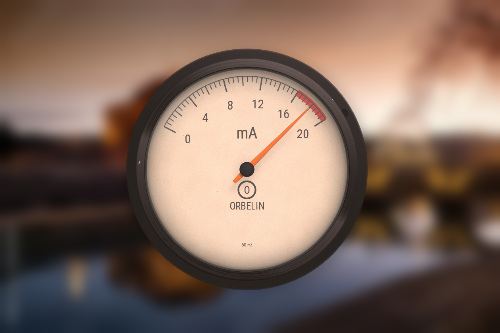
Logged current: 18 mA
